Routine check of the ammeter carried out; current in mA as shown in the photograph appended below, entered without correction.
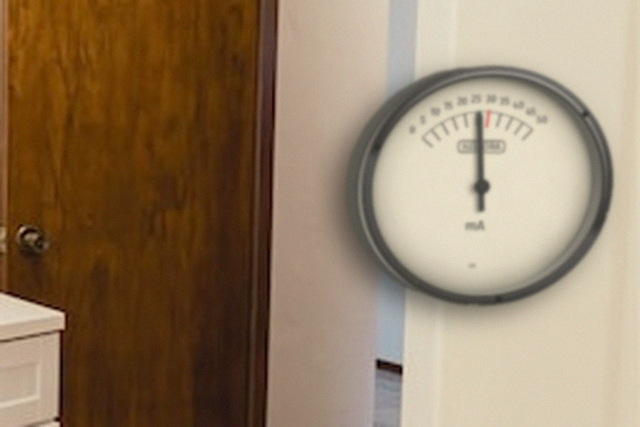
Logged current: 25 mA
